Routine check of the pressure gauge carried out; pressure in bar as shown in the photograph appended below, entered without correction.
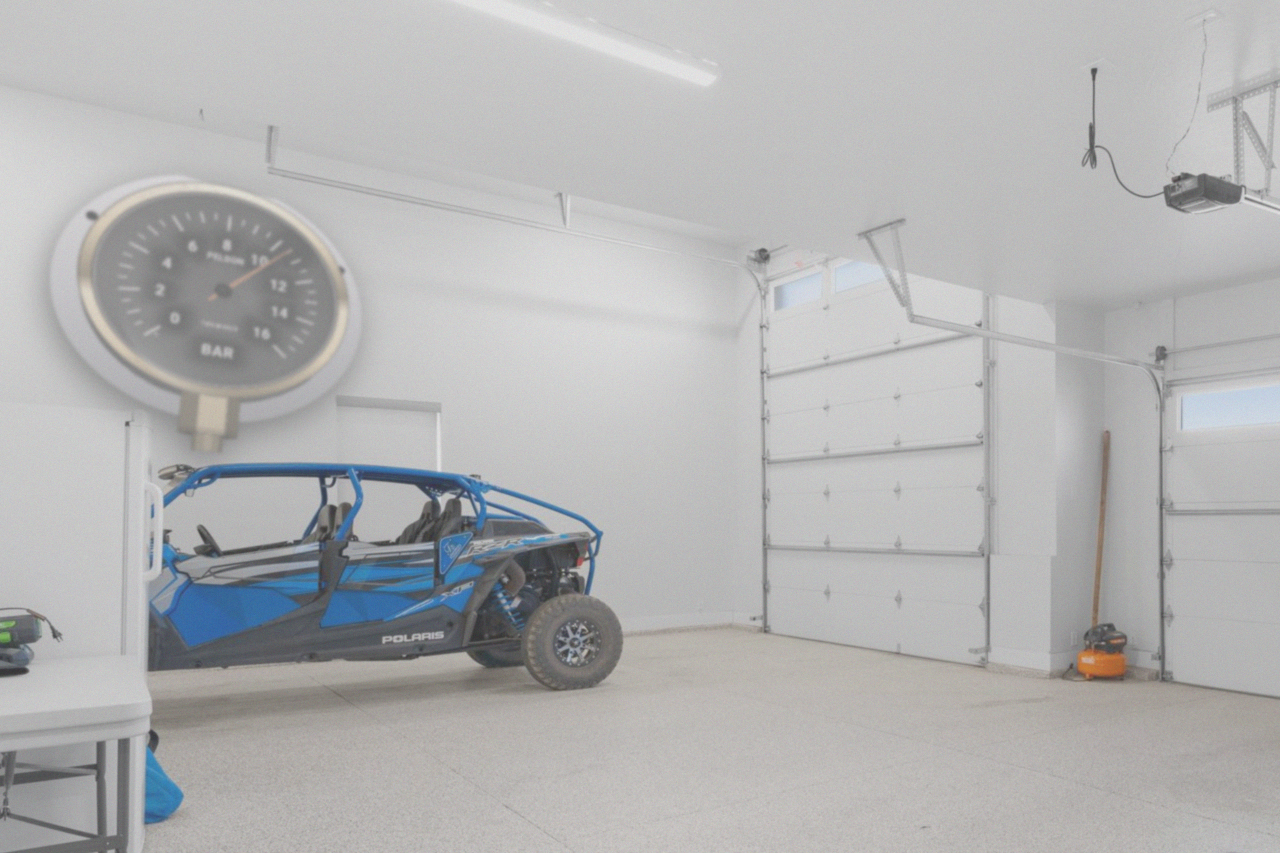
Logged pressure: 10.5 bar
